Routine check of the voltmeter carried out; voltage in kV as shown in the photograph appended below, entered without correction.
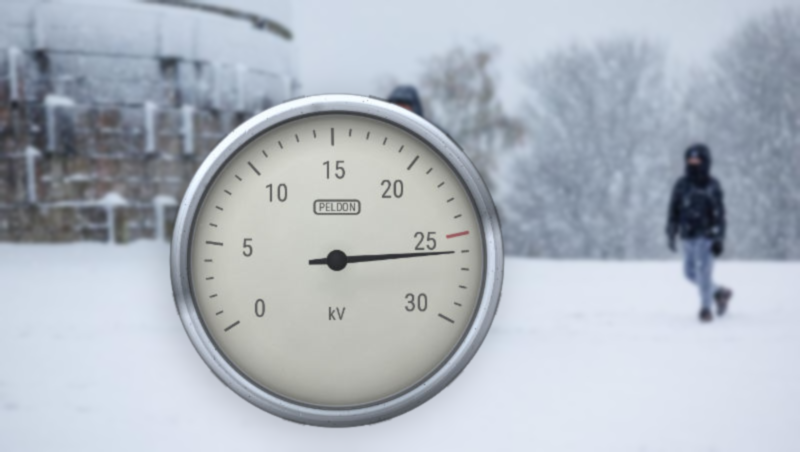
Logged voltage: 26 kV
